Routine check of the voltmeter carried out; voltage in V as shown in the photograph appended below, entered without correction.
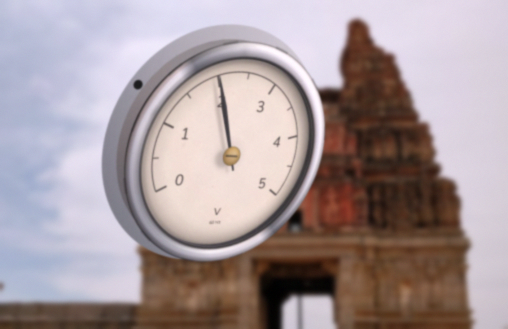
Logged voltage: 2 V
